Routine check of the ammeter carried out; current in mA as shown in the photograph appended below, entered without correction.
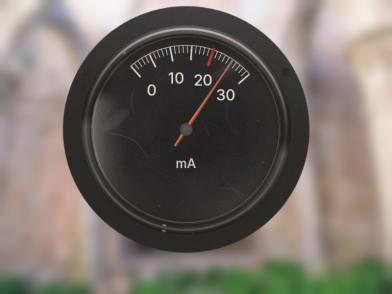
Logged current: 25 mA
